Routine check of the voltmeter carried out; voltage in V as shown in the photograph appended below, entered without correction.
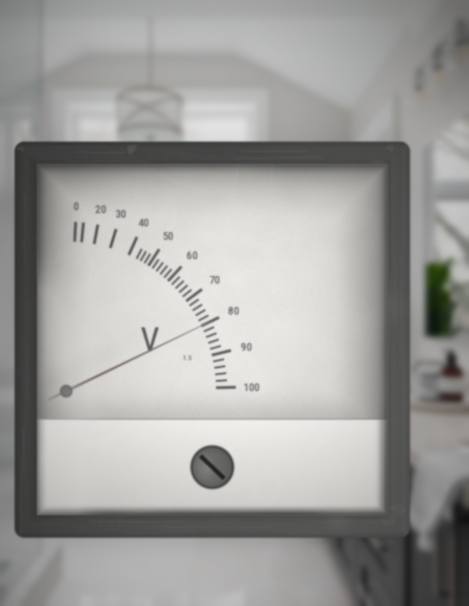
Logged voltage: 80 V
